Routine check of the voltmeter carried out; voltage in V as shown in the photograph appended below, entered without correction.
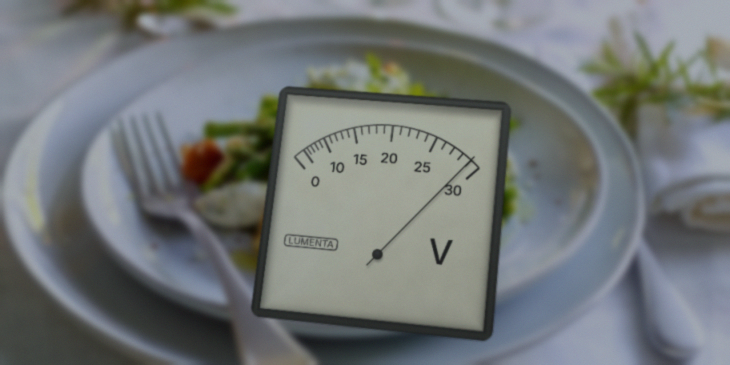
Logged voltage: 29 V
